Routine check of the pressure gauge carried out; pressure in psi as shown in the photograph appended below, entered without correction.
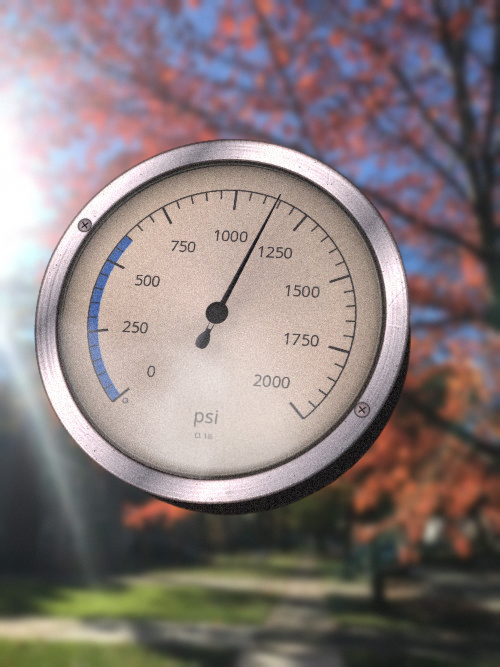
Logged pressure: 1150 psi
